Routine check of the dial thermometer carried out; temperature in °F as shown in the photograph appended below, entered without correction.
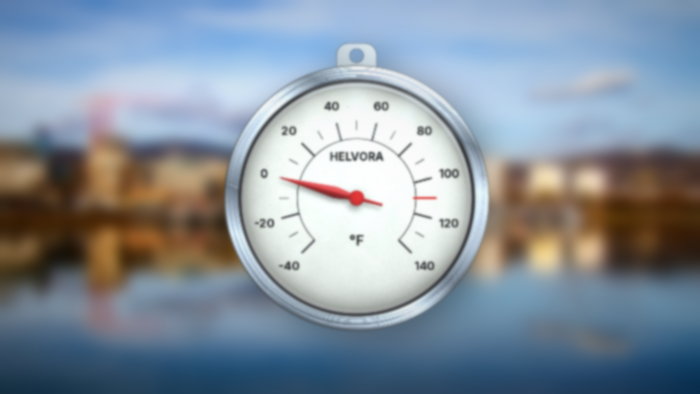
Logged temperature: 0 °F
